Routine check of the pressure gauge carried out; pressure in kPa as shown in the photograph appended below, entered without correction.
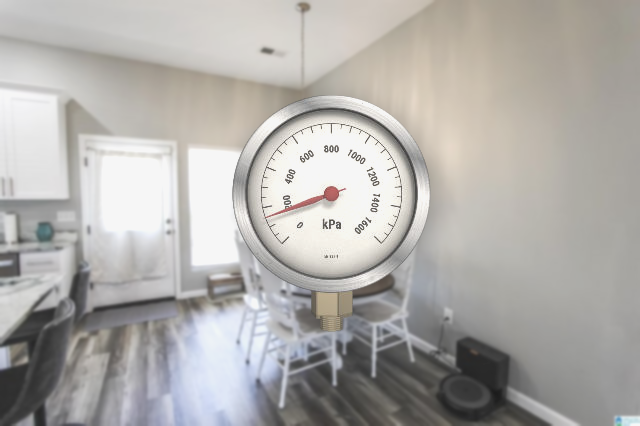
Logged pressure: 150 kPa
